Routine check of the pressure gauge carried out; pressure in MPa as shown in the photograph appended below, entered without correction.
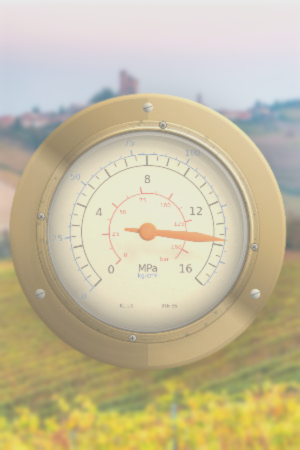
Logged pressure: 13.75 MPa
